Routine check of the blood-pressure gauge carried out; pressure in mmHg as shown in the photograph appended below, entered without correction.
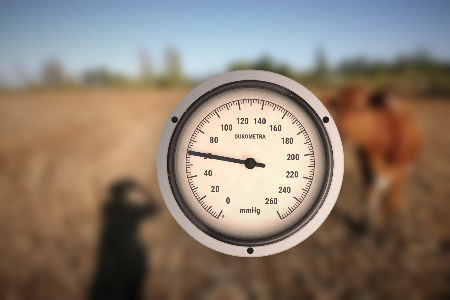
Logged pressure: 60 mmHg
